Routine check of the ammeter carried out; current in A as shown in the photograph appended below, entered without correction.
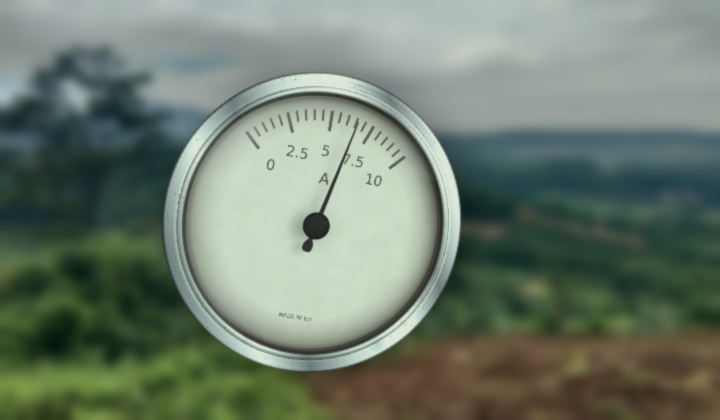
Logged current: 6.5 A
